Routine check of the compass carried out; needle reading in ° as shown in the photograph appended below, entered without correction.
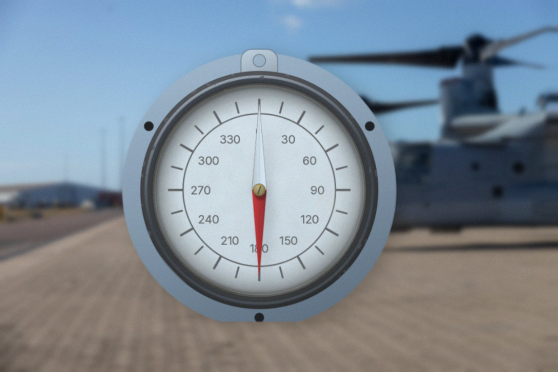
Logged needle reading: 180 °
